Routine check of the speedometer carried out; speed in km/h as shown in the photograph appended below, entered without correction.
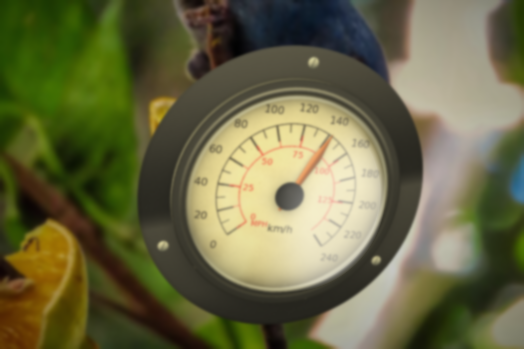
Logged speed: 140 km/h
